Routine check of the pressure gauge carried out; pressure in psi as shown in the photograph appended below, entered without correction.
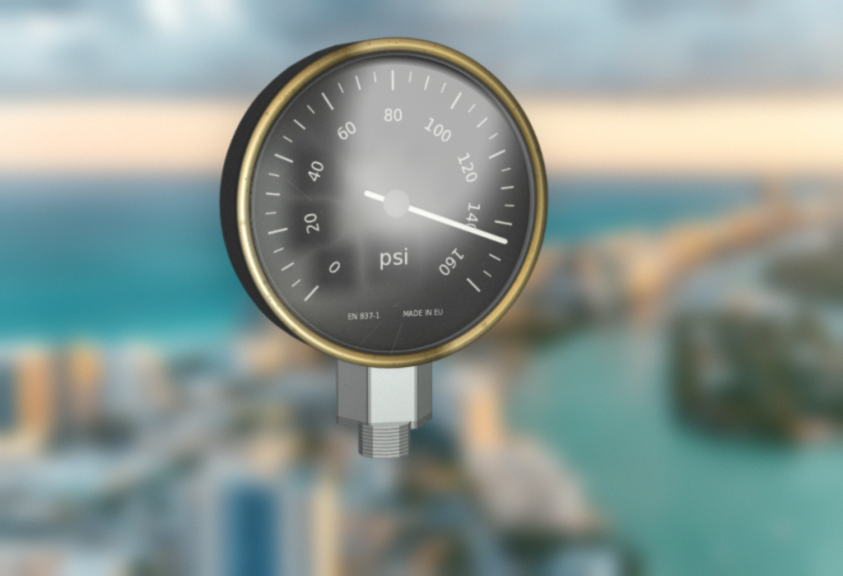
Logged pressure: 145 psi
